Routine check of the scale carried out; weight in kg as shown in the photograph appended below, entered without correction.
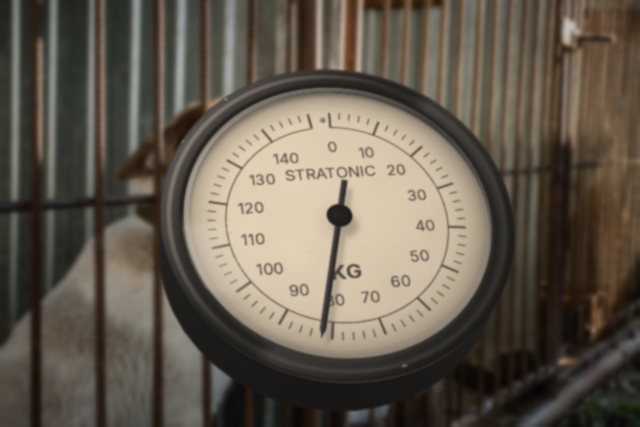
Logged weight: 82 kg
